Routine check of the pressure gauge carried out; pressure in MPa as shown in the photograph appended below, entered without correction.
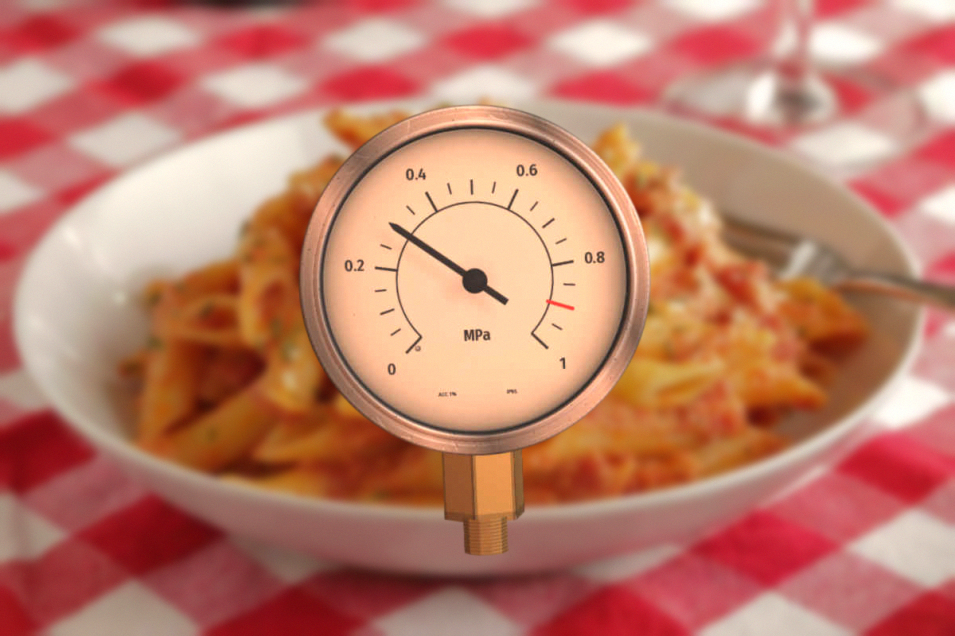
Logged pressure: 0.3 MPa
